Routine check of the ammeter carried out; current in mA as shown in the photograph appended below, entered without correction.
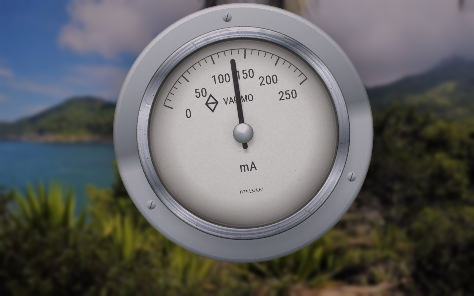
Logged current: 130 mA
